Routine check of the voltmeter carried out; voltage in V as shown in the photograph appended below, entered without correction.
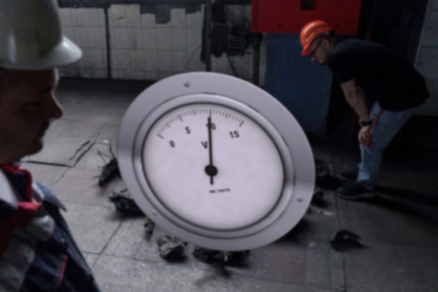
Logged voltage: 10 V
